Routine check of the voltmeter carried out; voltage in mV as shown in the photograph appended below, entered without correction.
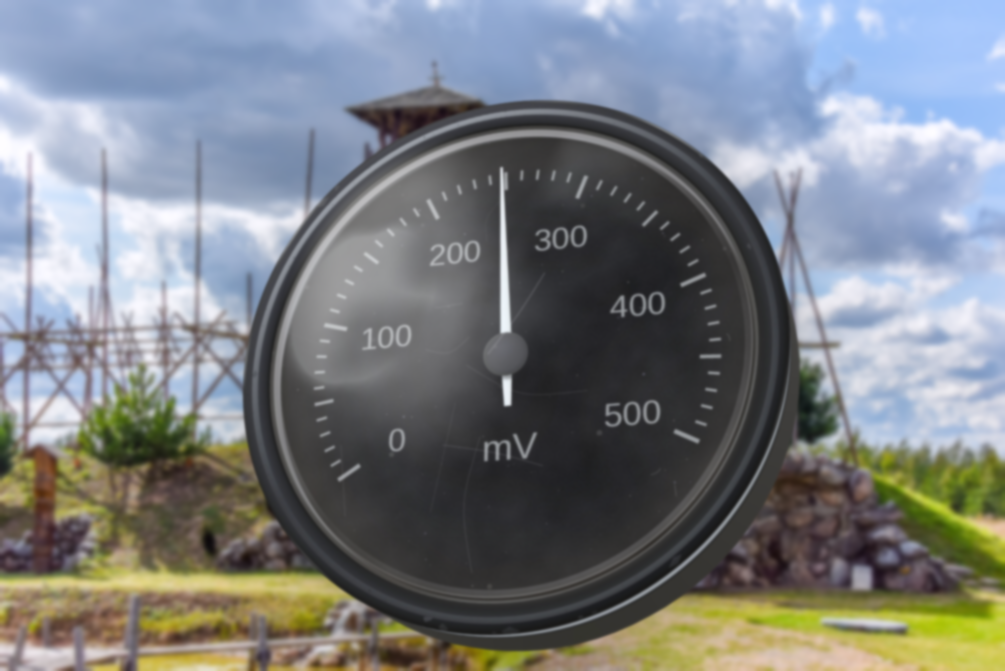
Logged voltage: 250 mV
